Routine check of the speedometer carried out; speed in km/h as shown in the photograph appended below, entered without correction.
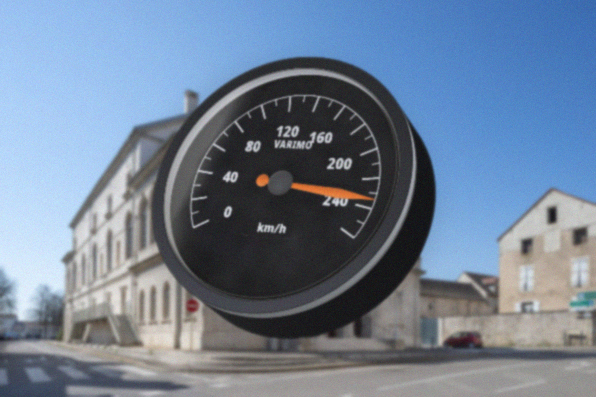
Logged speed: 235 km/h
